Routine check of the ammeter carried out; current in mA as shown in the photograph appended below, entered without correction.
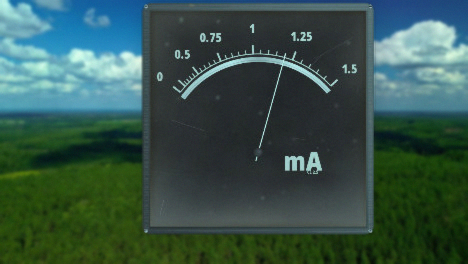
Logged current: 1.2 mA
